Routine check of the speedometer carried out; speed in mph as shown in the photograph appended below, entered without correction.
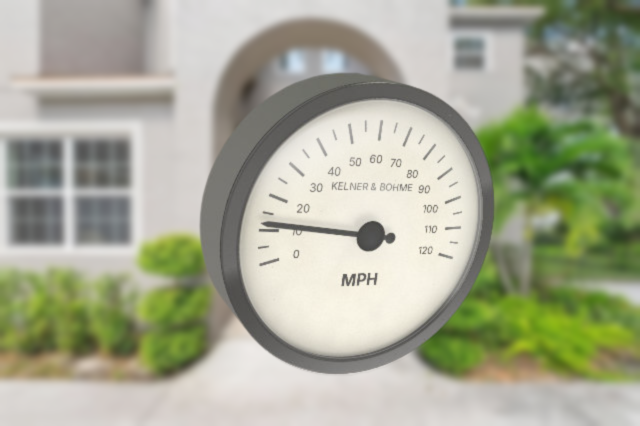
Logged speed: 12.5 mph
